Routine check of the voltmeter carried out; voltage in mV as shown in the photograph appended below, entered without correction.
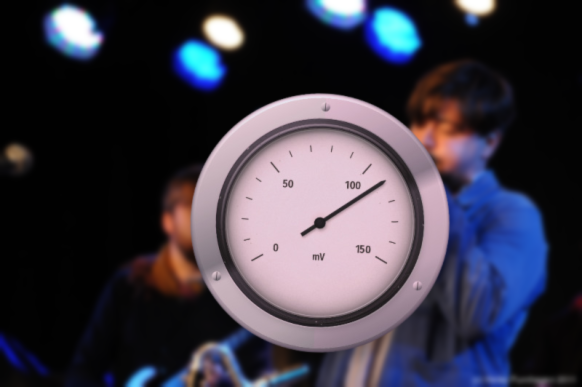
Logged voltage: 110 mV
